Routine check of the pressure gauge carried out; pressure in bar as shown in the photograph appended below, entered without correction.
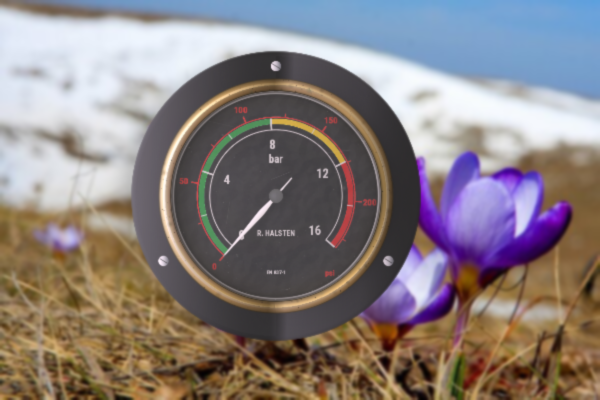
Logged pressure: 0 bar
